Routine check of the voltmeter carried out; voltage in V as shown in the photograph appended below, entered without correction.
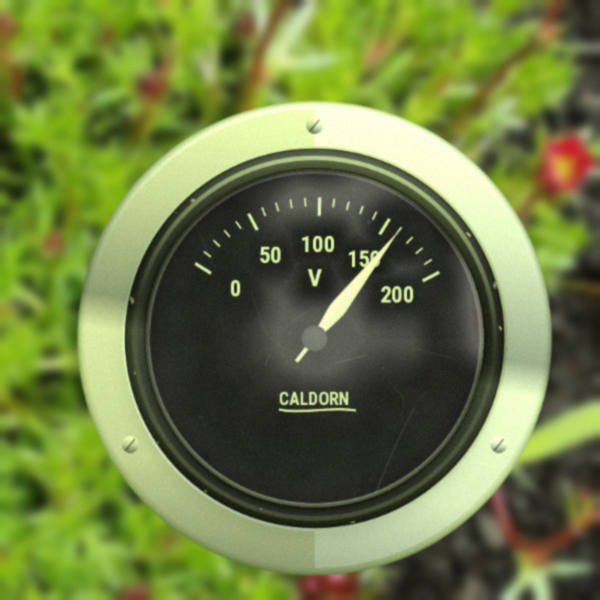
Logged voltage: 160 V
